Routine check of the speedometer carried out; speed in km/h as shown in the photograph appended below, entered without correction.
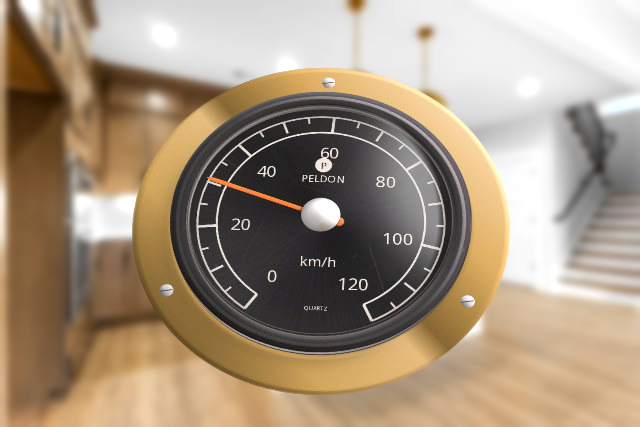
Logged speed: 30 km/h
